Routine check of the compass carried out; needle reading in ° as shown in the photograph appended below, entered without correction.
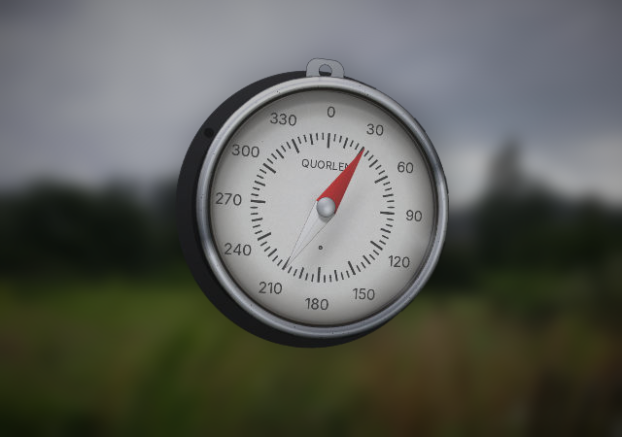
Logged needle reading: 30 °
